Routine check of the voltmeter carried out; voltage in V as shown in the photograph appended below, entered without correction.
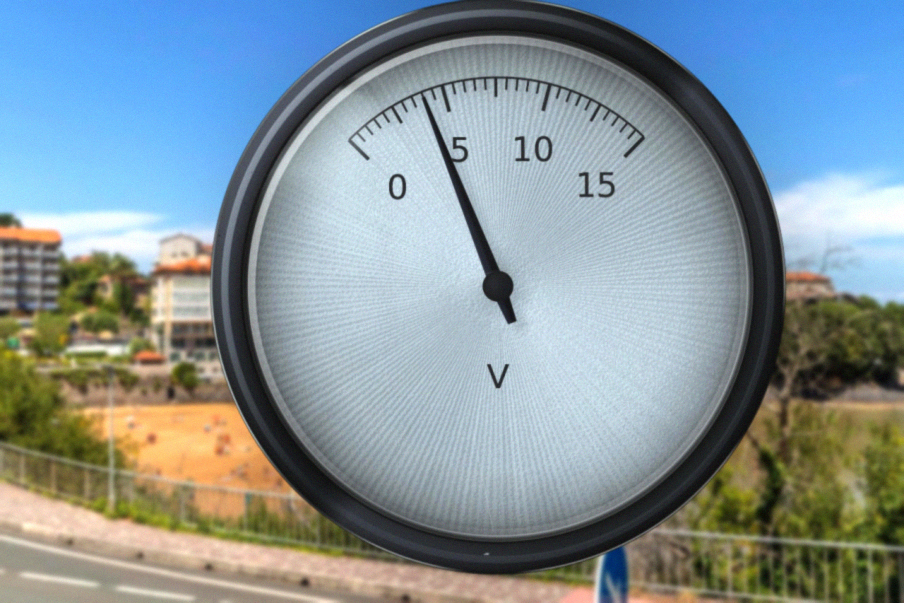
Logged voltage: 4 V
